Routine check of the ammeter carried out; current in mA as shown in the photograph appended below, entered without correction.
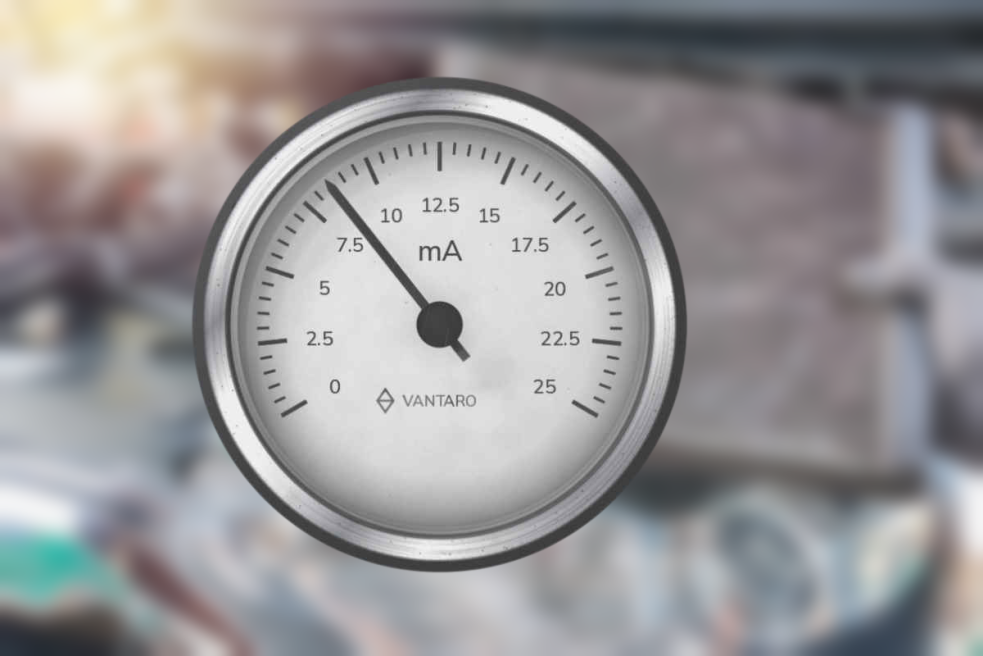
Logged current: 8.5 mA
